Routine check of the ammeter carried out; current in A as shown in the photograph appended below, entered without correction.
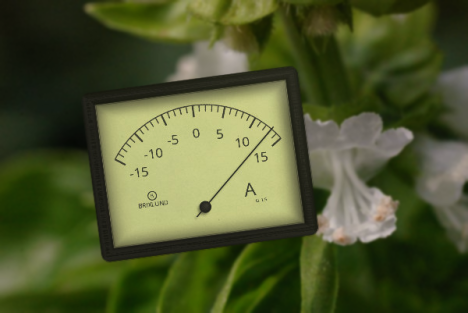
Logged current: 13 A
